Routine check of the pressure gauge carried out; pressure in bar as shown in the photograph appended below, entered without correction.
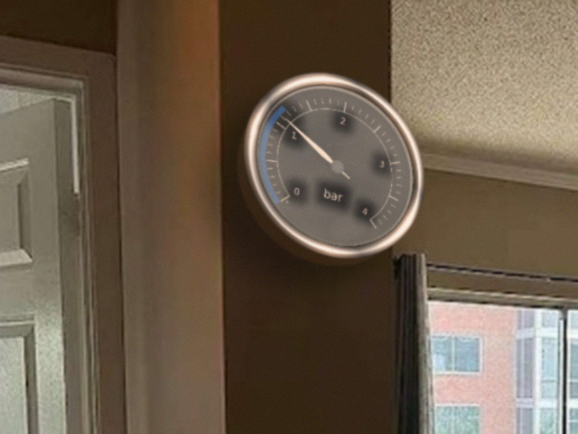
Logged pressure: 1.1 bar
